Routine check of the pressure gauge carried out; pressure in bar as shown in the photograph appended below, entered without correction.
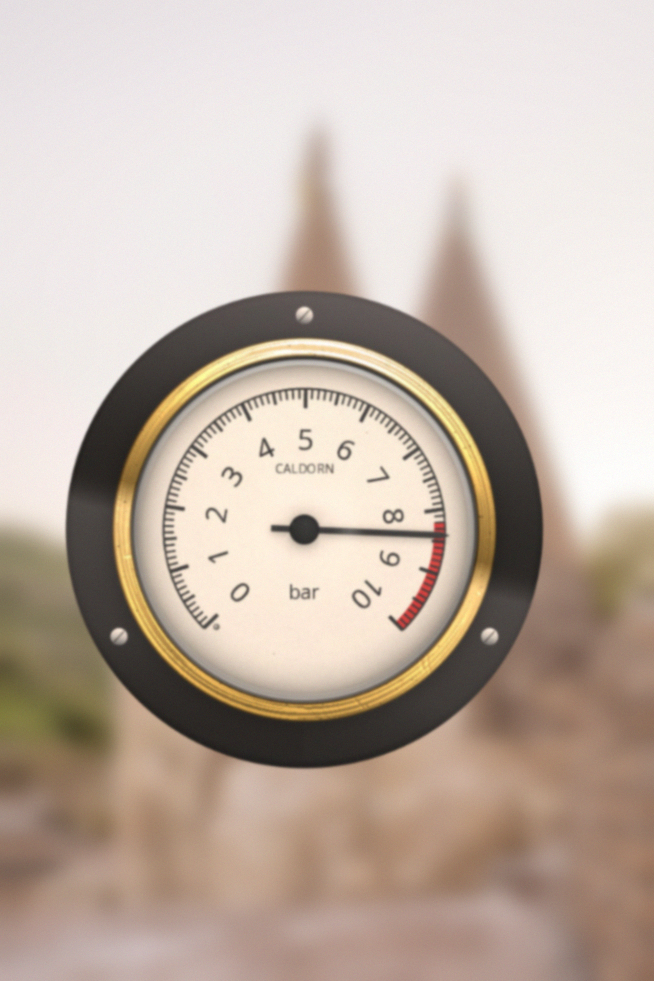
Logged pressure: 8.4 bar
